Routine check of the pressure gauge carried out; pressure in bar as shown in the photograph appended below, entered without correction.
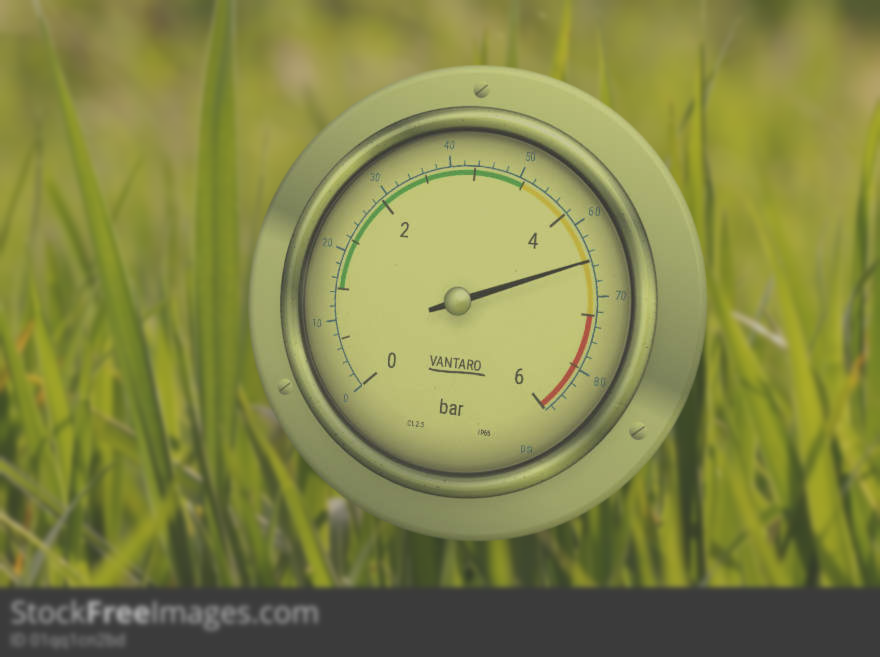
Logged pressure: 4.5 bar
